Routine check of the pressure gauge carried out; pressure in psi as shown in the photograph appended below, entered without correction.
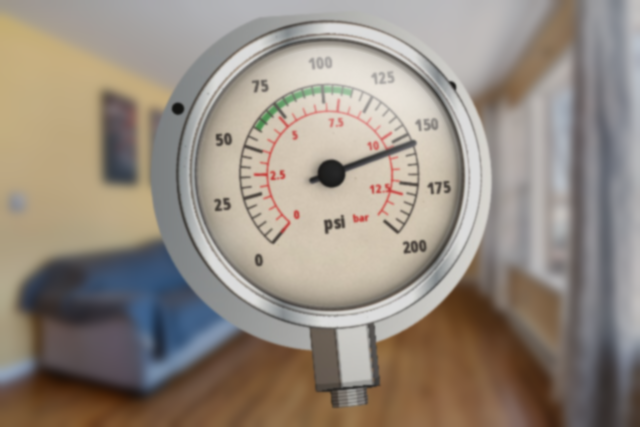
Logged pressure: 155 psi
